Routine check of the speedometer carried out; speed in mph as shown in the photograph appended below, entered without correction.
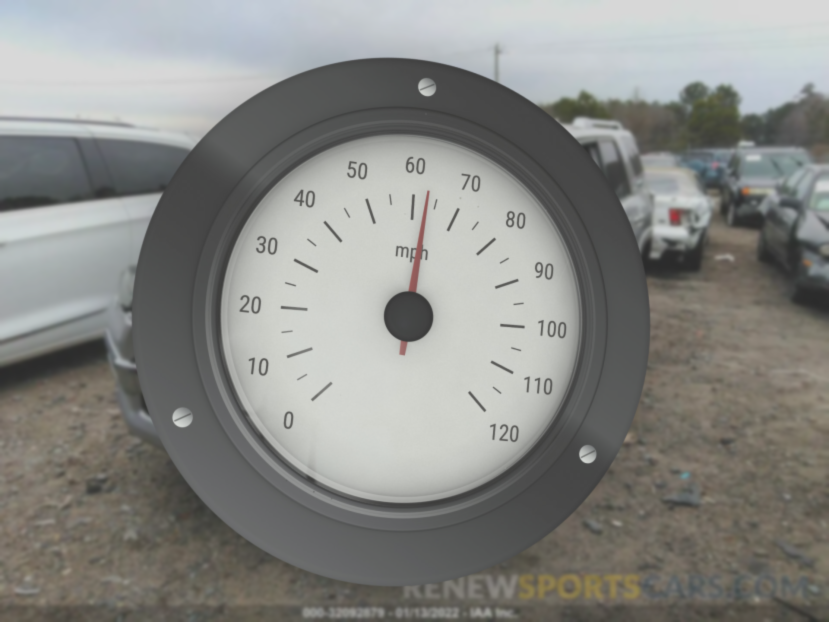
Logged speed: 62.5 mph
